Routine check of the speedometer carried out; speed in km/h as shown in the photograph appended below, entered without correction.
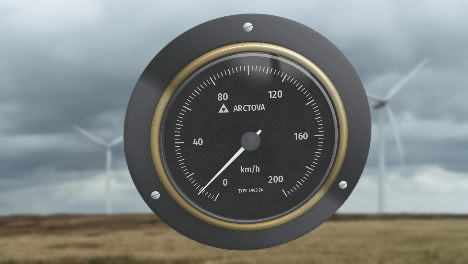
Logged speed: 10 km/h
